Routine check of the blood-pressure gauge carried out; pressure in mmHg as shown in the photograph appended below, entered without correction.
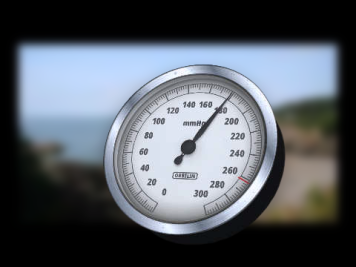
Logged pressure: 180 mmHg
